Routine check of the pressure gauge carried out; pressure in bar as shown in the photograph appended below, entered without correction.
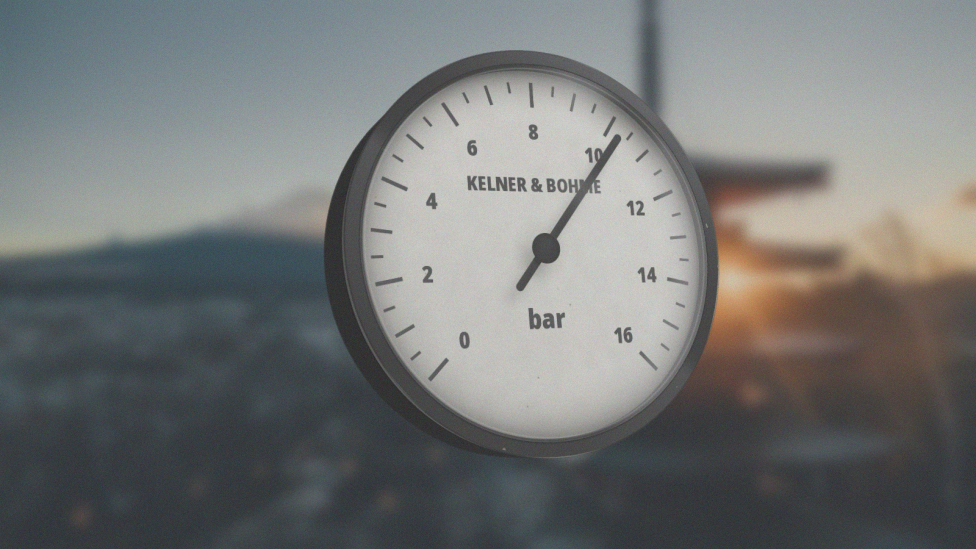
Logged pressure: 10.25 bar
